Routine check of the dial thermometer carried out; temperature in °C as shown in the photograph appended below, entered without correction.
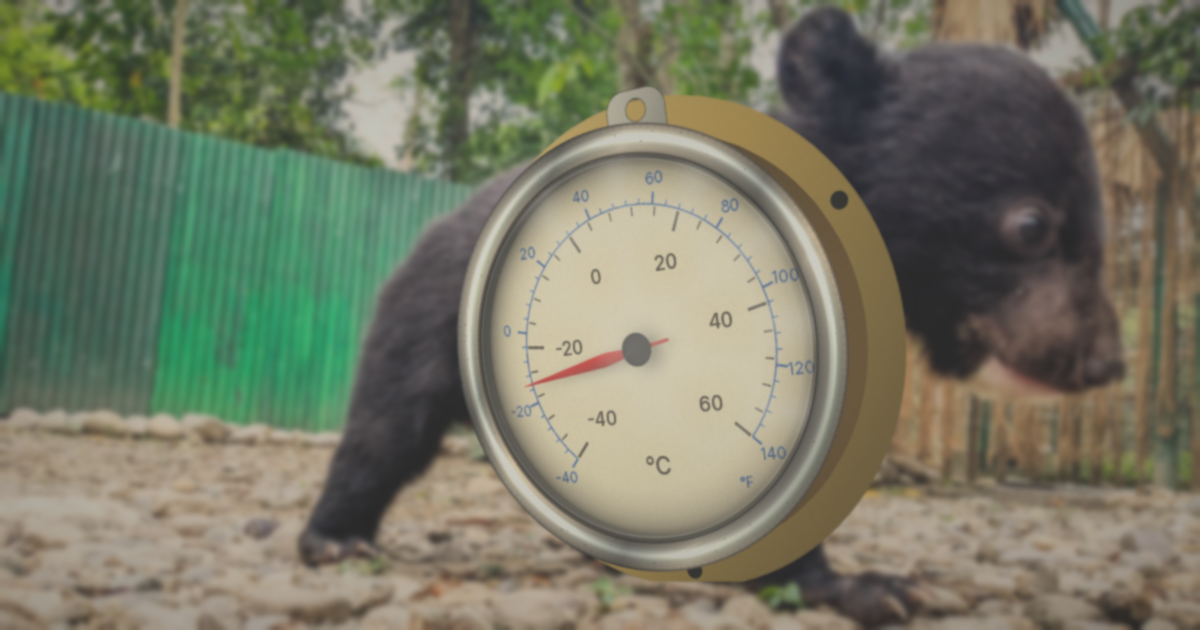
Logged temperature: -26 °C
